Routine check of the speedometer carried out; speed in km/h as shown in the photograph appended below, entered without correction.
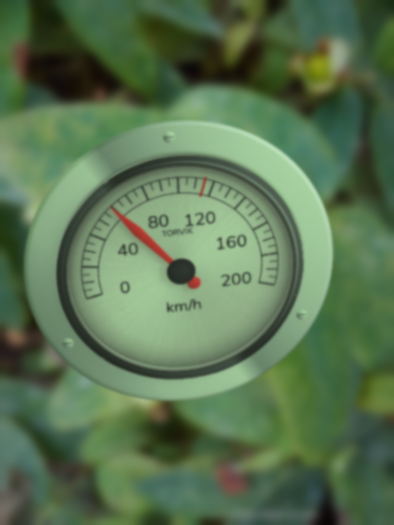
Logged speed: 60 km/h
